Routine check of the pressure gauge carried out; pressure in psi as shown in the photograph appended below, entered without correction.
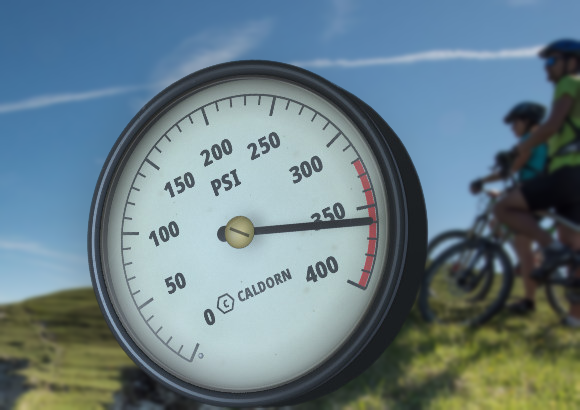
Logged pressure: 360 psi
